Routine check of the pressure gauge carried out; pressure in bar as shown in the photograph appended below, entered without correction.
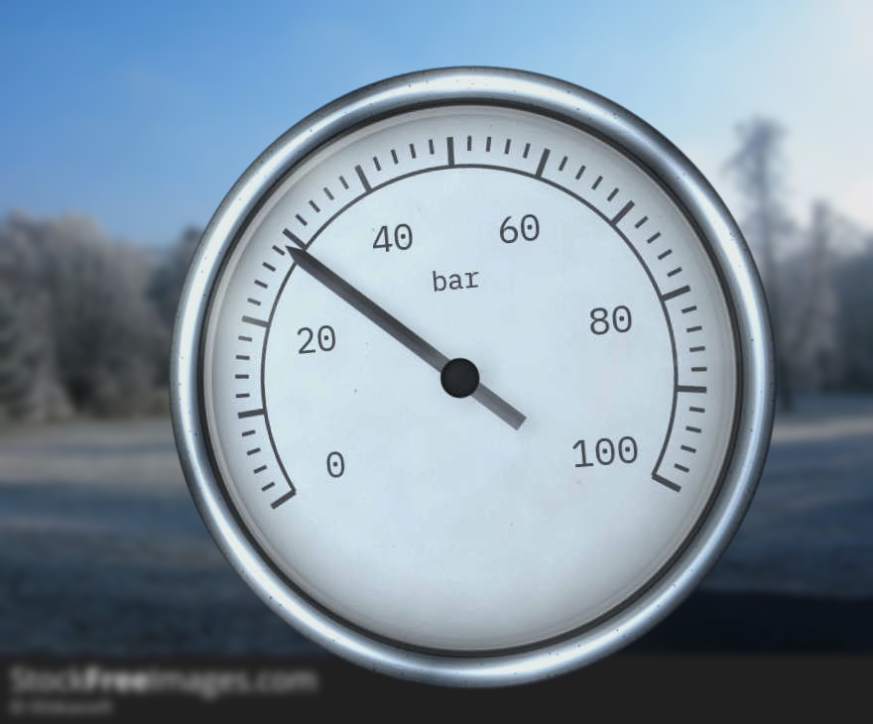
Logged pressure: 29 bar
